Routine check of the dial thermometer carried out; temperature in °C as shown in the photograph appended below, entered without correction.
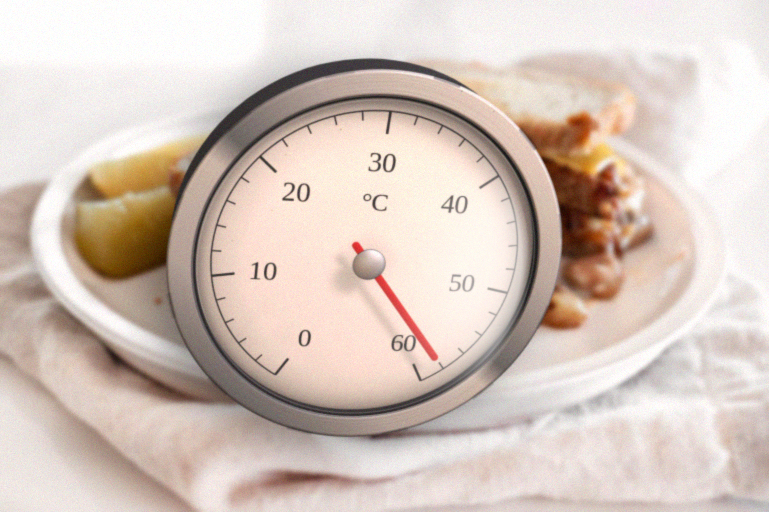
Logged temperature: 58 °C
